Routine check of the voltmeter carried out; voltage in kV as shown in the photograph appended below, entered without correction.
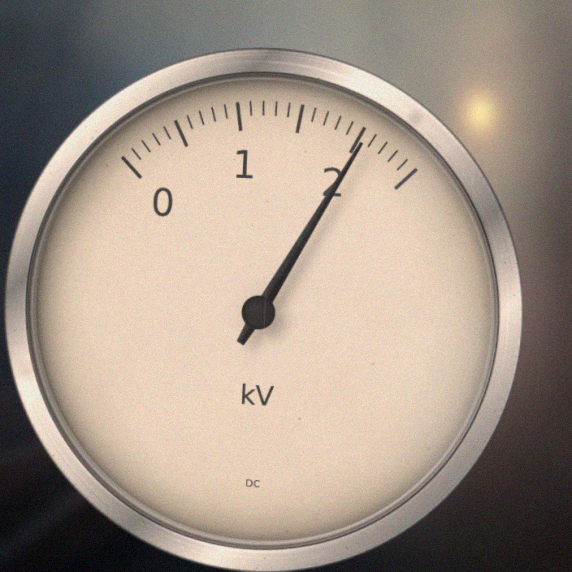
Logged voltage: 2.05 kV
